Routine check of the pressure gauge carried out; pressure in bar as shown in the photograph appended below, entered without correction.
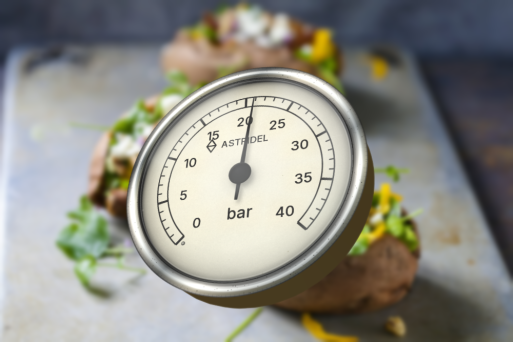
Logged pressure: 21 bar
